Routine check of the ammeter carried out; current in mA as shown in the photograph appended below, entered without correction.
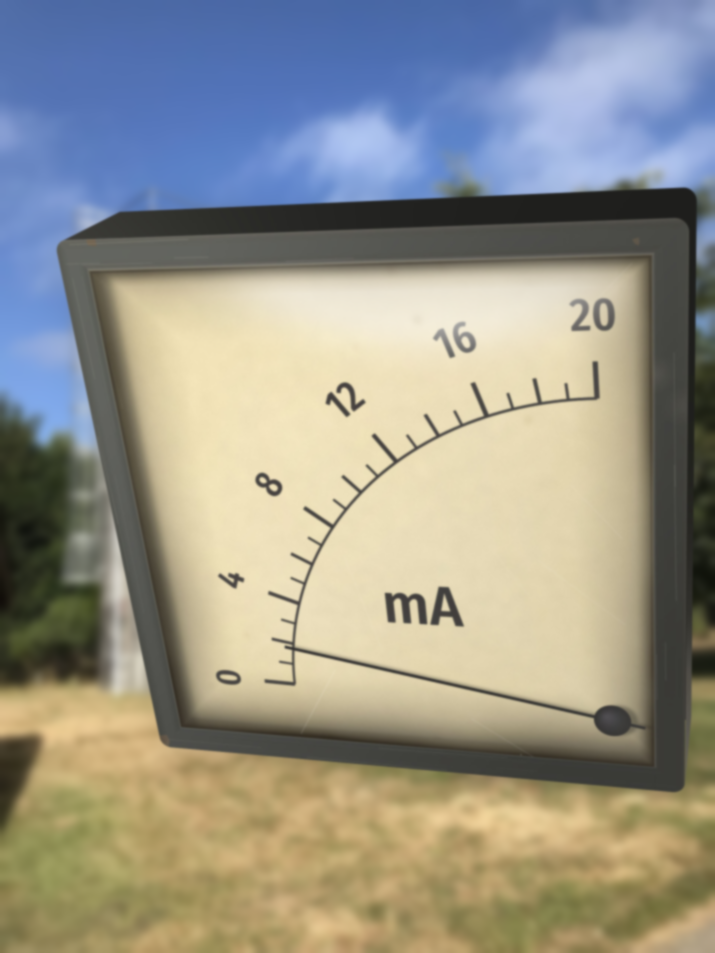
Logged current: 2 mA
